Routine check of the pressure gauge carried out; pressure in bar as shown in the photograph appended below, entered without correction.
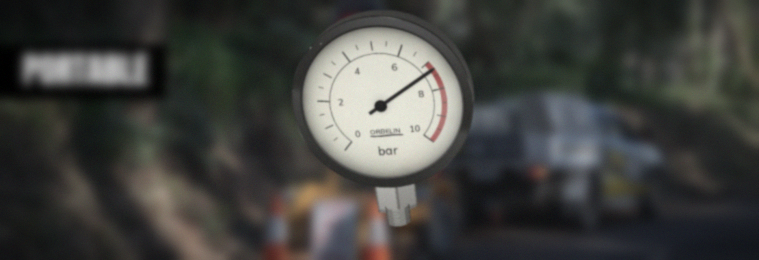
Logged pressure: 7.25 bar
